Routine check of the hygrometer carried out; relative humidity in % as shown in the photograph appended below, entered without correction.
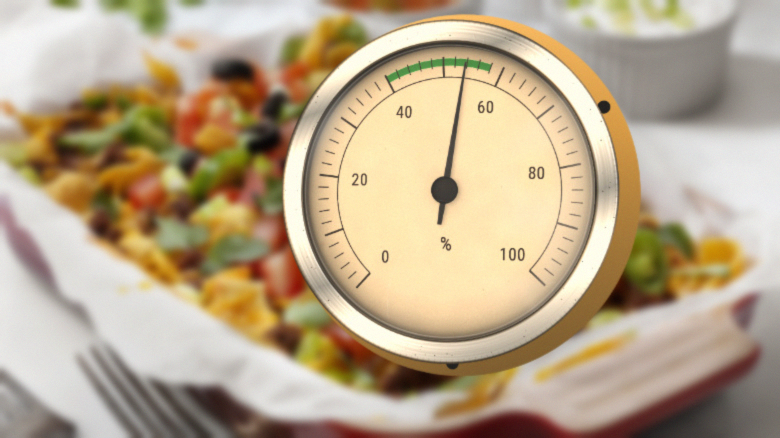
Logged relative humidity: 54 %
